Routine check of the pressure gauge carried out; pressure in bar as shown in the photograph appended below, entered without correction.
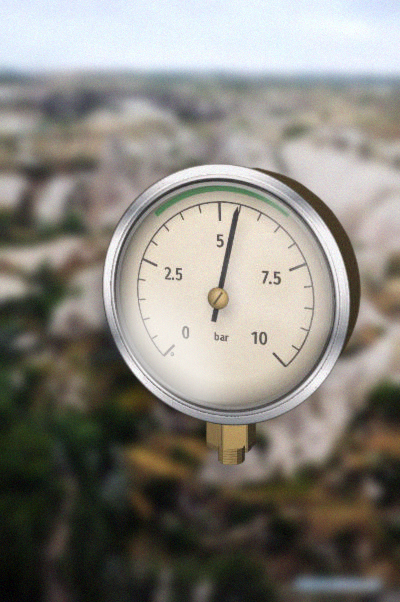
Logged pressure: 5.5 bar
